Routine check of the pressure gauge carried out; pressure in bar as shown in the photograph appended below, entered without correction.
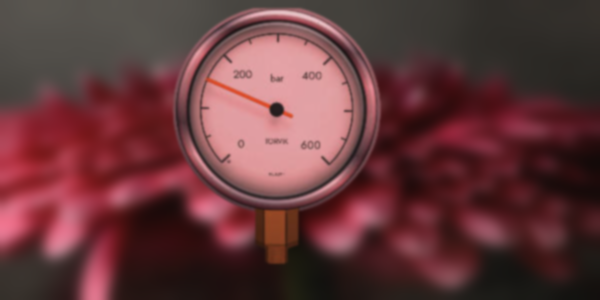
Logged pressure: 150 bar
